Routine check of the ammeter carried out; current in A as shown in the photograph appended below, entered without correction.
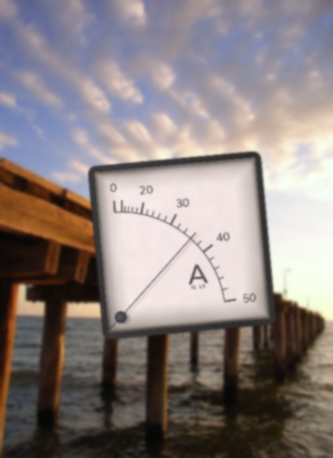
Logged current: 36 A
